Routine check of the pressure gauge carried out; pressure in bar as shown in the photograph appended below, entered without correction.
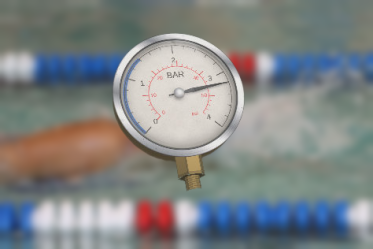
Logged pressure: 3.2 bar
